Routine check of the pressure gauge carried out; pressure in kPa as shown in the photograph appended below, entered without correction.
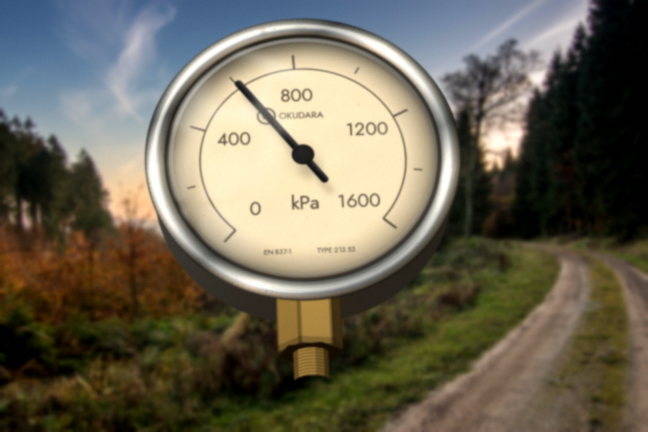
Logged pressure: 600 kPa
